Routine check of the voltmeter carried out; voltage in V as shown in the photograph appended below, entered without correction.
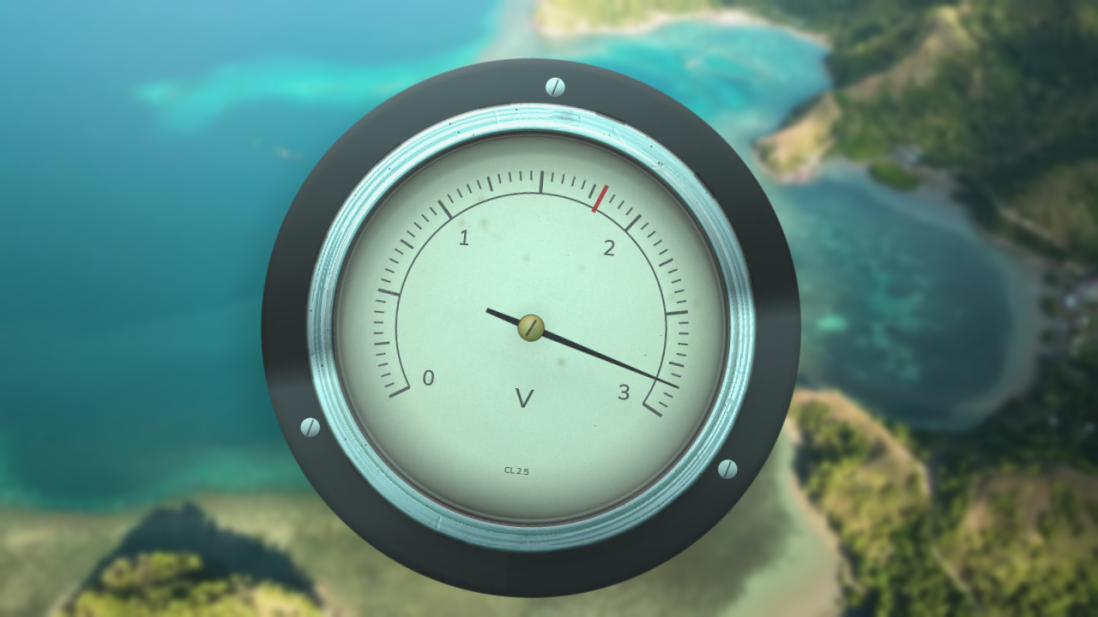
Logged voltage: 2.85 V
